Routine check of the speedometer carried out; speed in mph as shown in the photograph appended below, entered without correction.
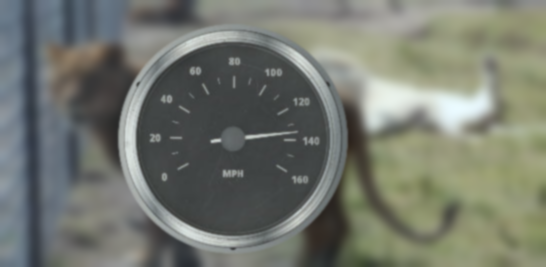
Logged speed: 135 mph
